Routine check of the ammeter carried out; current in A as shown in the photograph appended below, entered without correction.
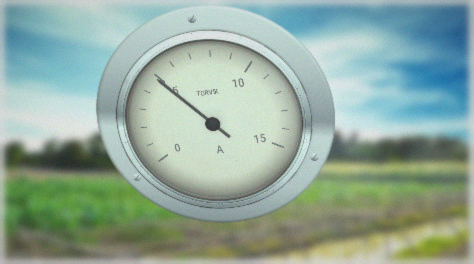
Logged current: 5 A
